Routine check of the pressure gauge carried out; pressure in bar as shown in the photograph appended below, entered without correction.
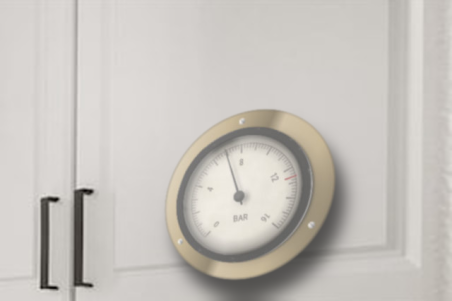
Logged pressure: 7 bar
